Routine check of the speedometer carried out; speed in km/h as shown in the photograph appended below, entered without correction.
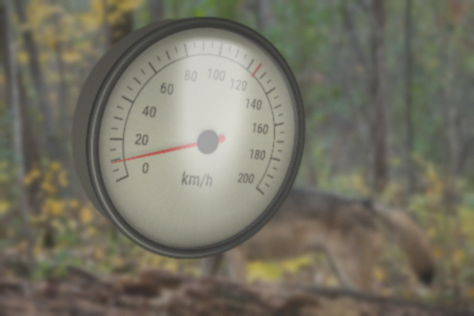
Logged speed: 10 km/h
